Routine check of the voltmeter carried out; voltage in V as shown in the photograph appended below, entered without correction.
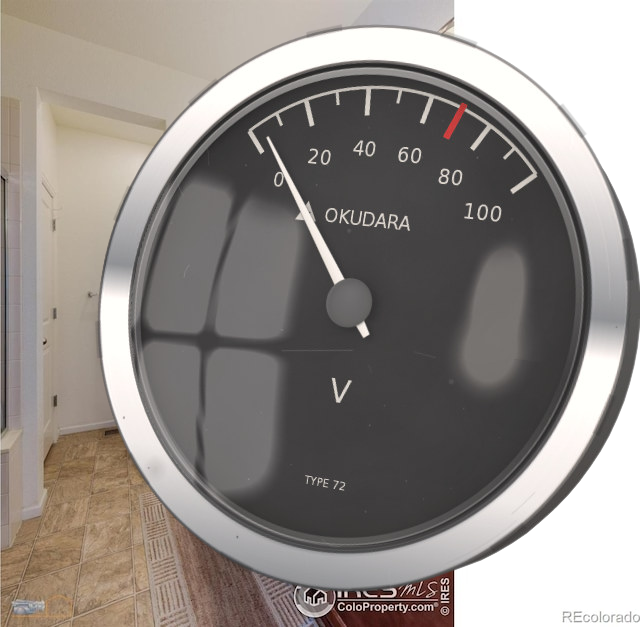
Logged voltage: 5 V
